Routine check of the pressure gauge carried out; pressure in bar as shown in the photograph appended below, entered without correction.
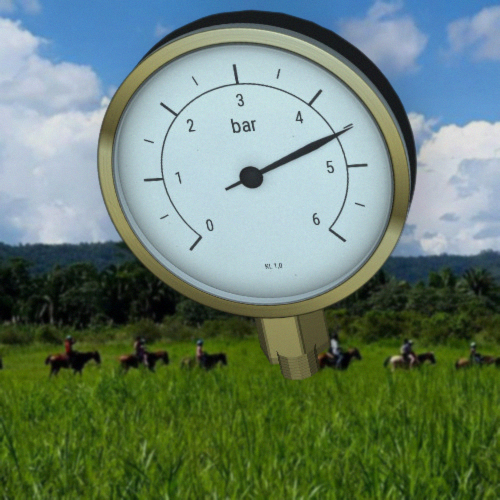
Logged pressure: 4.5 bar
